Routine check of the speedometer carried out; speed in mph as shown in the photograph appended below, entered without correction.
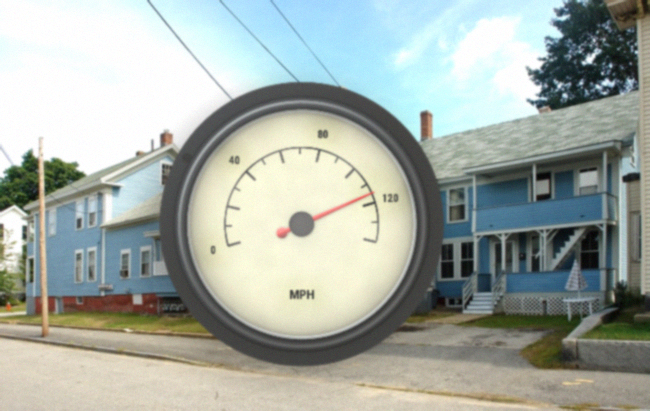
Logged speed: 115 mph
